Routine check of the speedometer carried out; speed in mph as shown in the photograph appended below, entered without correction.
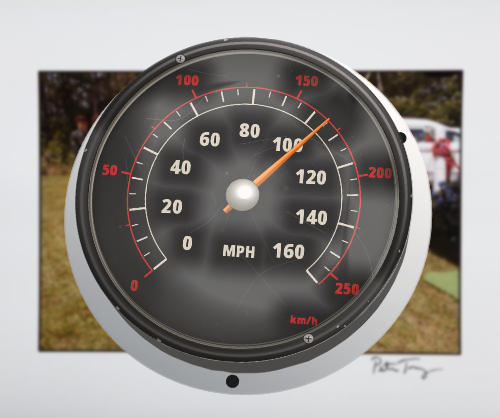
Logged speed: 105 mph
